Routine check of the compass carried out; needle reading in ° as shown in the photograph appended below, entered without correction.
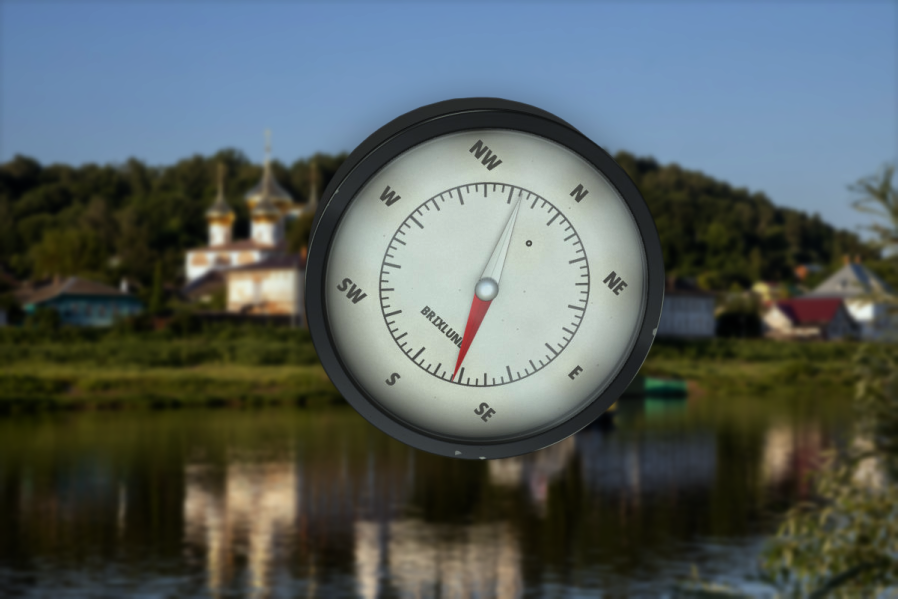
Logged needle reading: 155 °
